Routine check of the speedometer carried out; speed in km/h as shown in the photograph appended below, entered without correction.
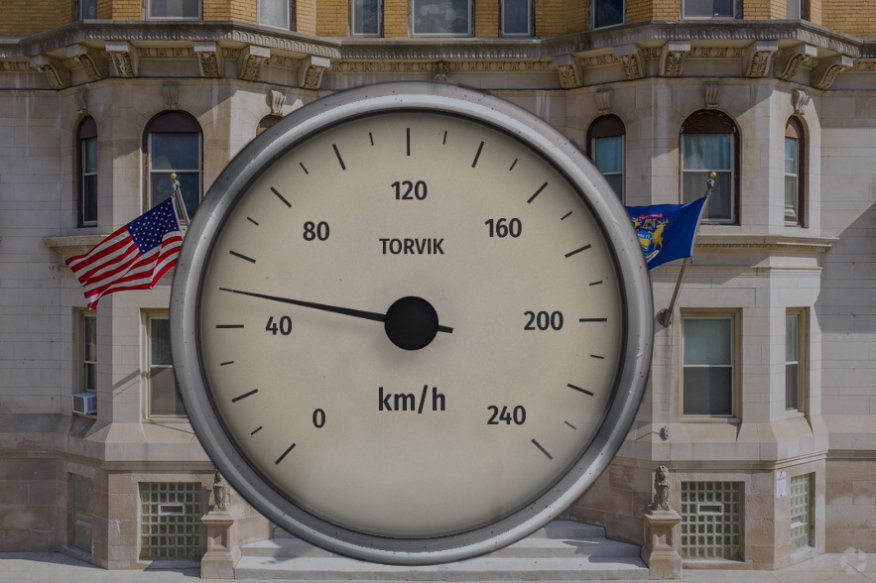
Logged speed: 50 km/h
